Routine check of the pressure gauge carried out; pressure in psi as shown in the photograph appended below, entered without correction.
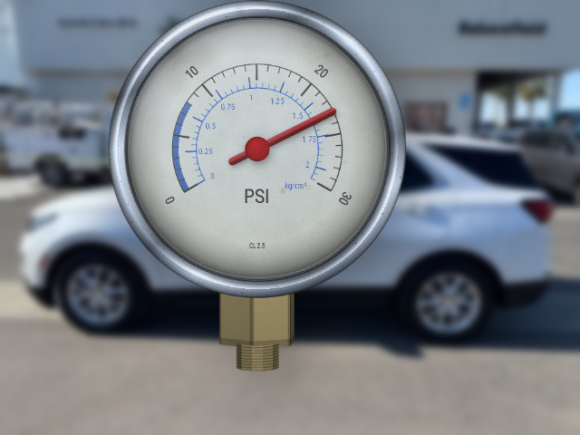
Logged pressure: 23 psi
